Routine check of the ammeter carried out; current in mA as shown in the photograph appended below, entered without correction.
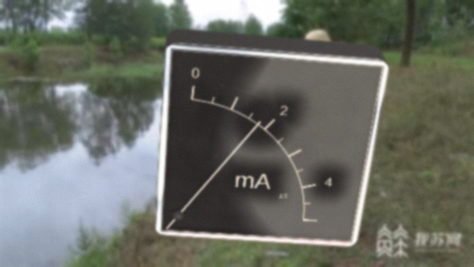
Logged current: 1.75 mA
